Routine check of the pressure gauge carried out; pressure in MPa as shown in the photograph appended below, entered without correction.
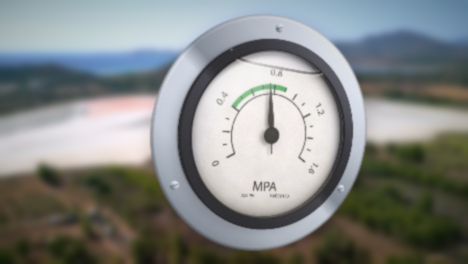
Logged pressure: 0.75 MPa
